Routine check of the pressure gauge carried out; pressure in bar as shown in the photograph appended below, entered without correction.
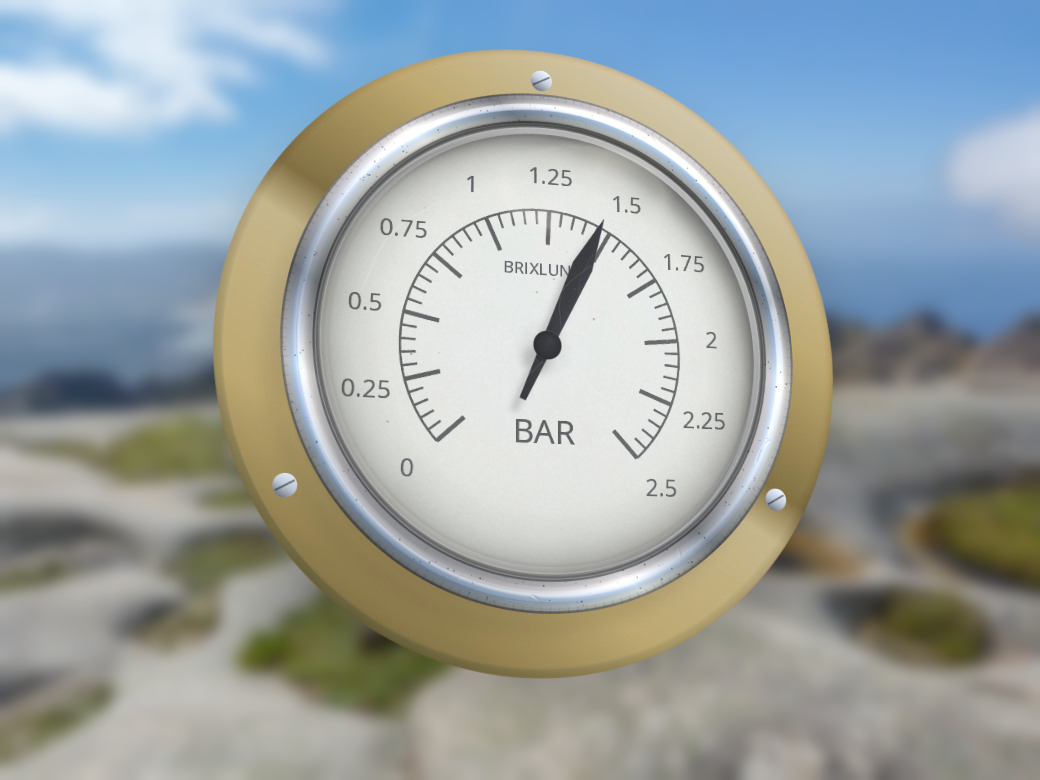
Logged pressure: 1.45 bar
